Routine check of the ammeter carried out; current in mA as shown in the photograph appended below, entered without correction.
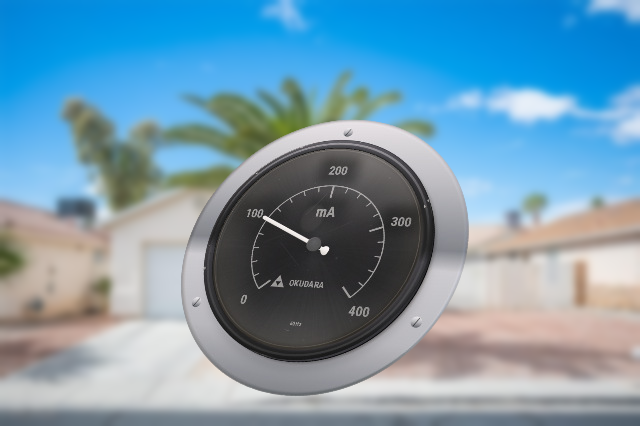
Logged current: 100 mA
